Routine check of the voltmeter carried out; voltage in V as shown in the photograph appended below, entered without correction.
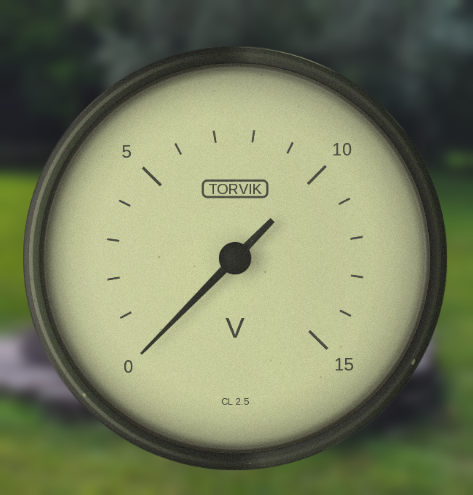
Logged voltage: 0 V
